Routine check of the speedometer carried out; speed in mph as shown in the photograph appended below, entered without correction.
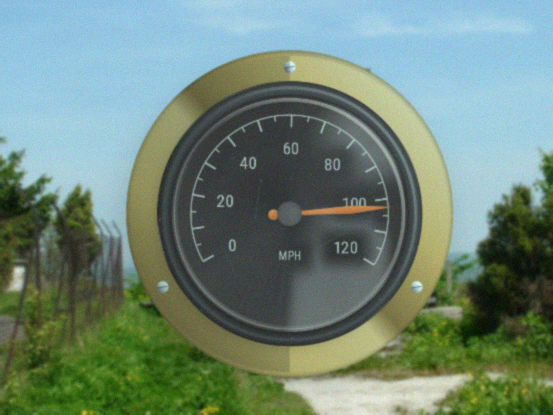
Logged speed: 102.5 mph
